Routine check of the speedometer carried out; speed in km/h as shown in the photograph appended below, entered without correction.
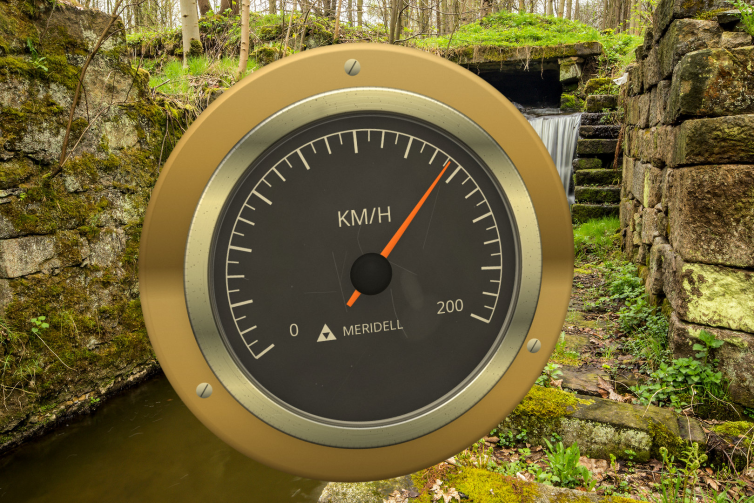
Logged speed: 135 km/h
